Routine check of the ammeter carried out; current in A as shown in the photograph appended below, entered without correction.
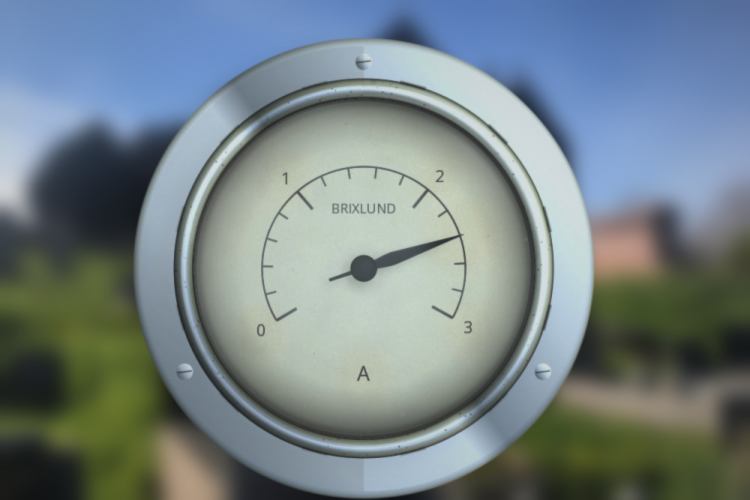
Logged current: 2.4 A
